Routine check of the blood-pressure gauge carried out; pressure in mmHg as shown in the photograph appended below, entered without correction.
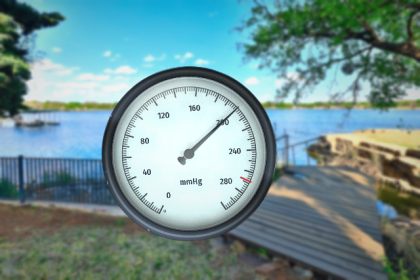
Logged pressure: 200 mmHg
